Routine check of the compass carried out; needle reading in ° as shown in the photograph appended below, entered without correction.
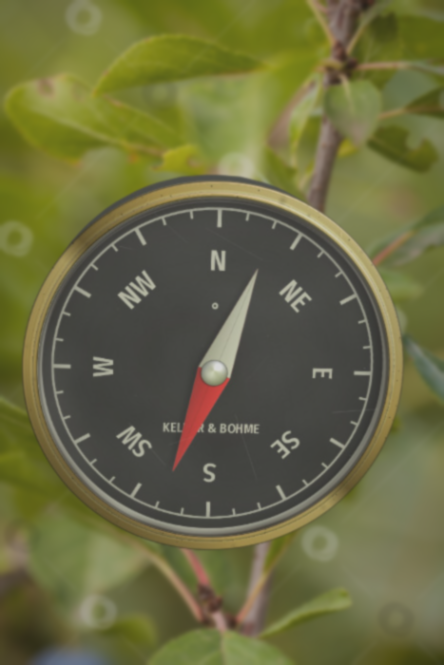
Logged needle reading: 200 °
